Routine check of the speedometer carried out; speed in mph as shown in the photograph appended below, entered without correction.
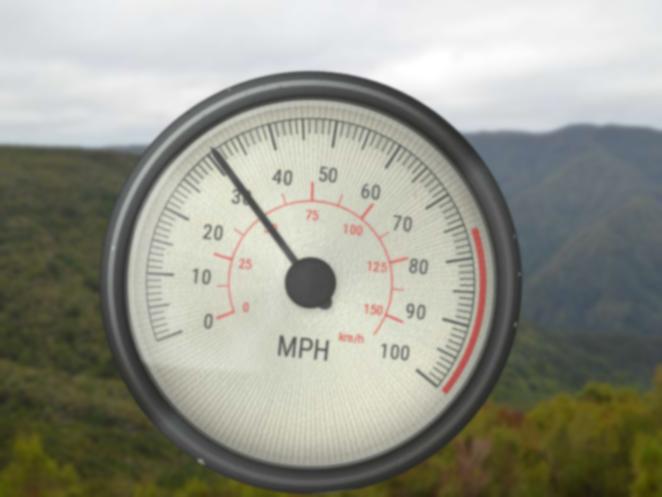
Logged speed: 31 mph
